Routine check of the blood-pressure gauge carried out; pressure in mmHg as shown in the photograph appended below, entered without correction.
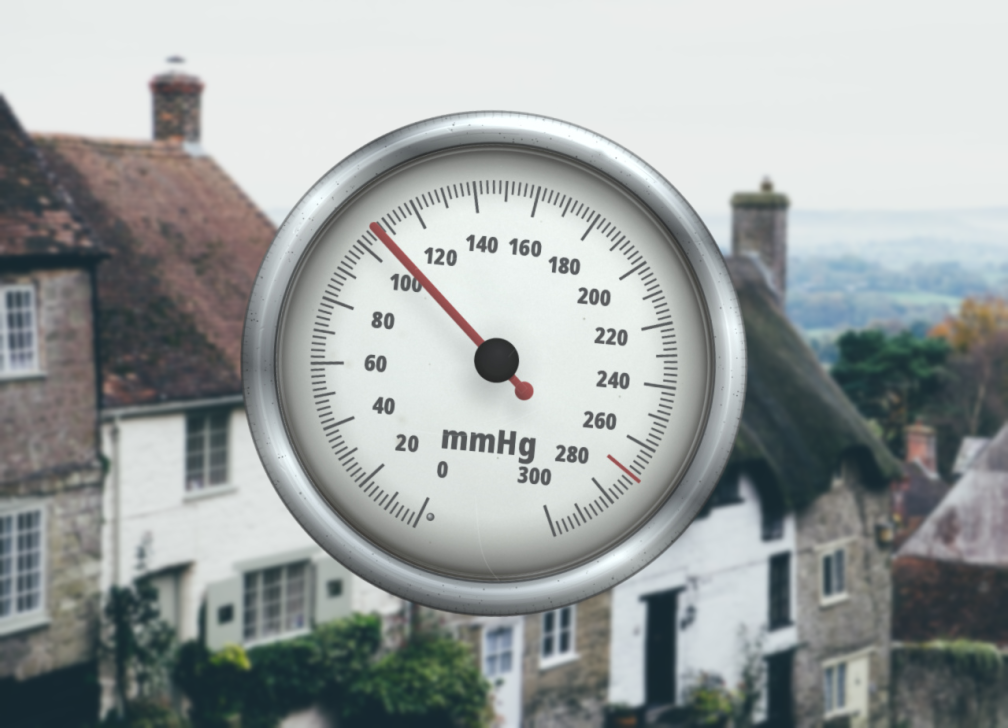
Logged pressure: 106 mmHg
